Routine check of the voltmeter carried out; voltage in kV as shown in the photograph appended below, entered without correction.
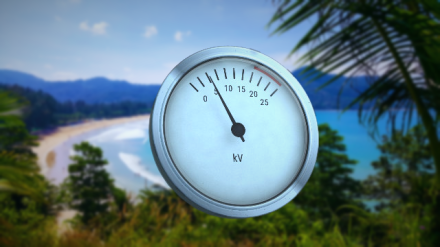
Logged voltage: 5 kV
